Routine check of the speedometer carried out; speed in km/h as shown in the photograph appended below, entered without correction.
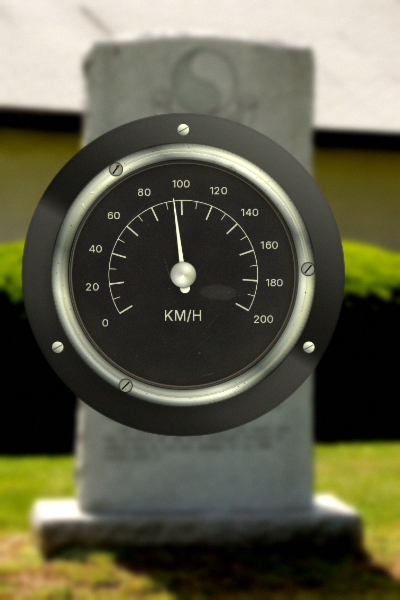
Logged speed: 95 km/h
